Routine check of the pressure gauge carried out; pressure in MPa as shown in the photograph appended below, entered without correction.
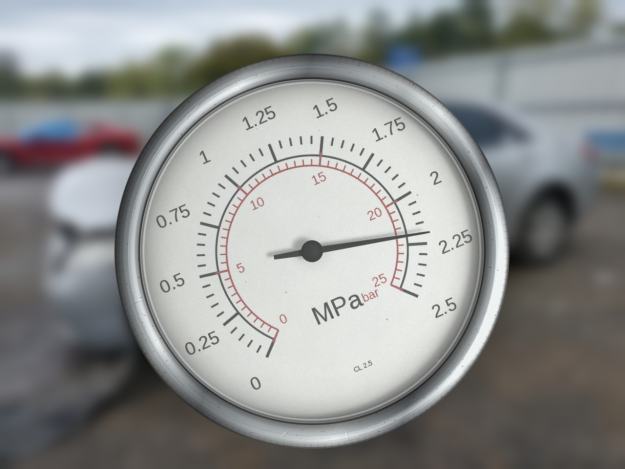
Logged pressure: 2.2 MPa
